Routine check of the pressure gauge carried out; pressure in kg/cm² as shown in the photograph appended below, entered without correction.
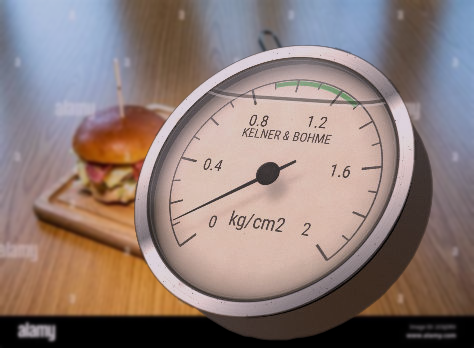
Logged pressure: 0.1 kg/cm²
